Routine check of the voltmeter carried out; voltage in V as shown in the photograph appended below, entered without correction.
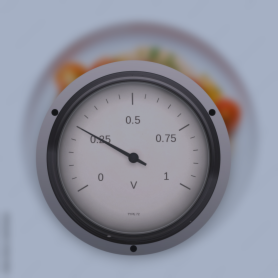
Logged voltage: 0.25 V
